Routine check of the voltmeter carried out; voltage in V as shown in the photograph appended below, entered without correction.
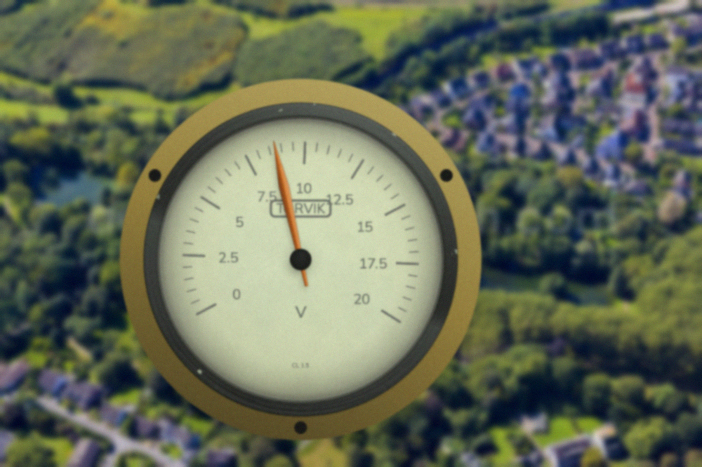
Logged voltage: 8.75 V
